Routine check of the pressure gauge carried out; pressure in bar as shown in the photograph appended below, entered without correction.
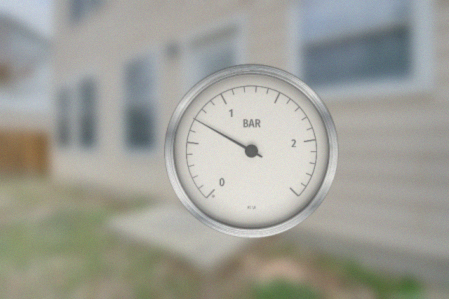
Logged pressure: 0.7 bar
